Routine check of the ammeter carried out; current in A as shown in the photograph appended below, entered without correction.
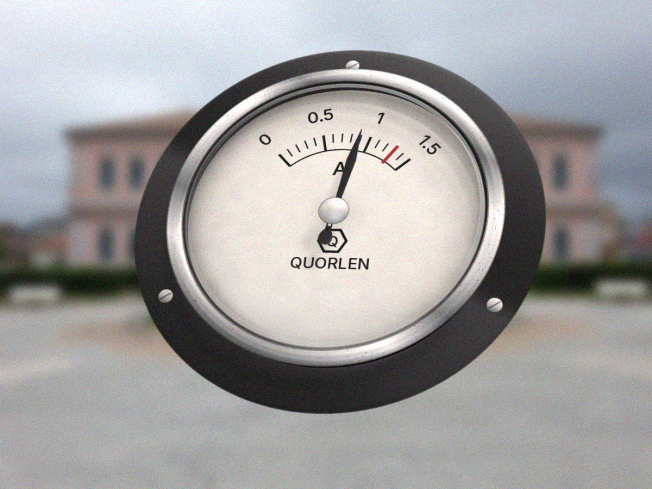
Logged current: 0.9 A
